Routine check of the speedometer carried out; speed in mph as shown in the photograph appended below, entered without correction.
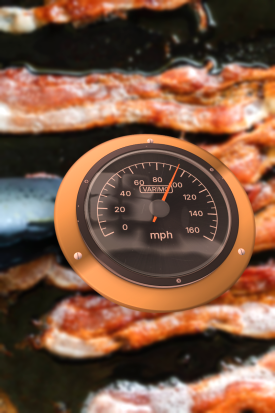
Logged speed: 95 mph
